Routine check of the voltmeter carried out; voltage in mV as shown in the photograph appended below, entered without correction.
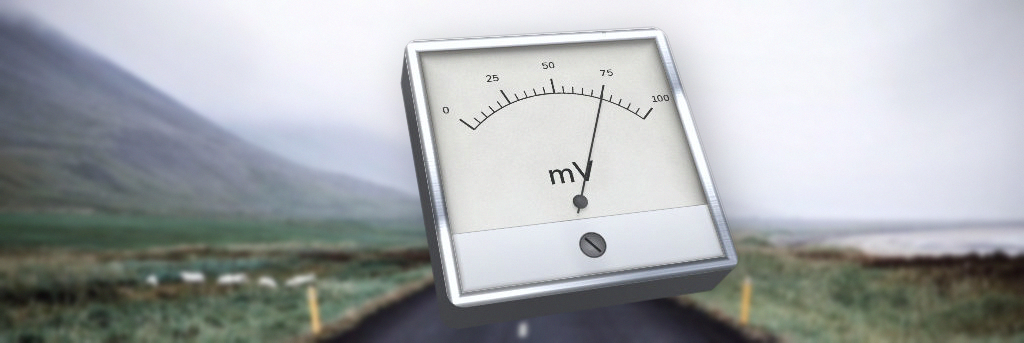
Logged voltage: 75 mV
